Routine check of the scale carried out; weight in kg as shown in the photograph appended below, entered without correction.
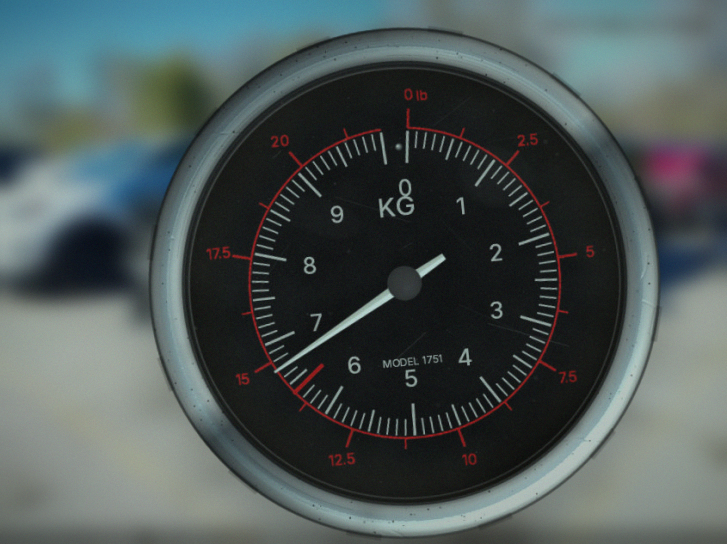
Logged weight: 6.7 kg
